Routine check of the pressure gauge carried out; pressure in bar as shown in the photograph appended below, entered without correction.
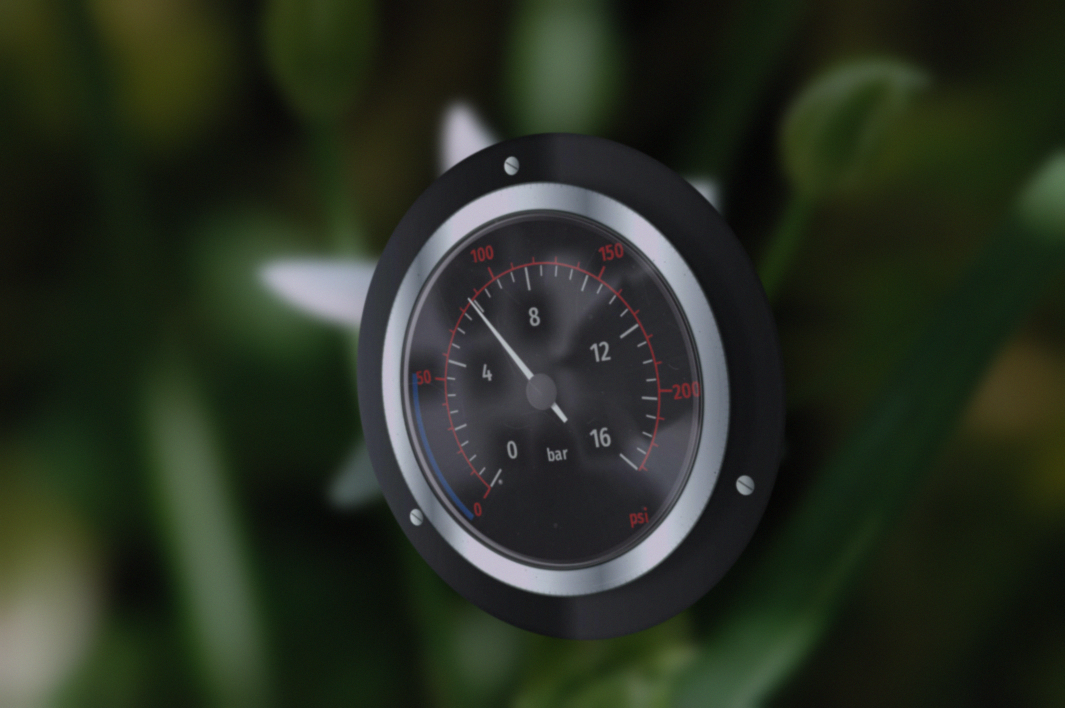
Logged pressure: 6 bar
